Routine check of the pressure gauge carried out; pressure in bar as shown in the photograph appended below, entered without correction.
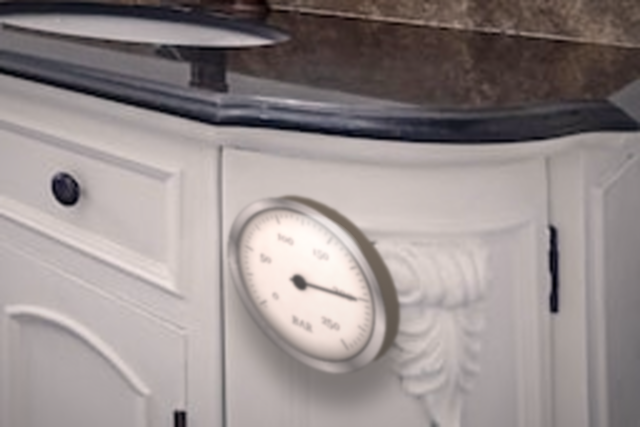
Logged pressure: 200 bar
